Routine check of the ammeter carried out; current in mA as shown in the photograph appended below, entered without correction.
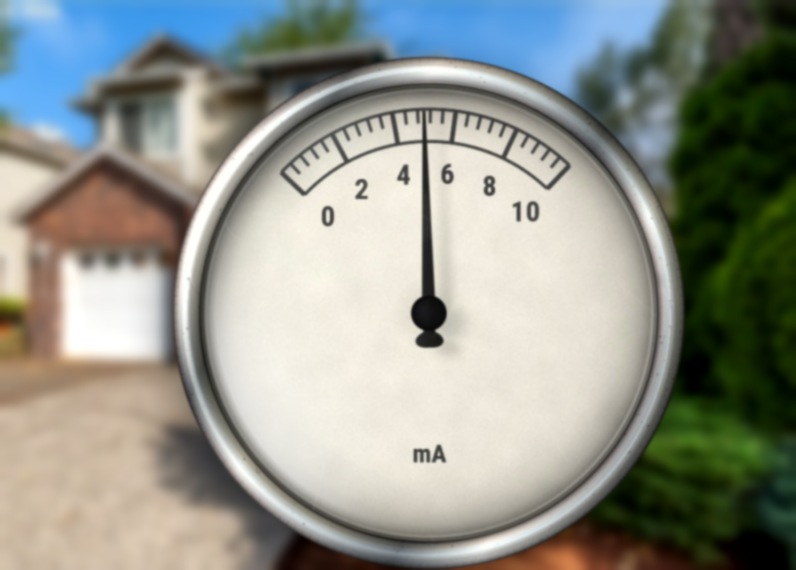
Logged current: 5 mA
